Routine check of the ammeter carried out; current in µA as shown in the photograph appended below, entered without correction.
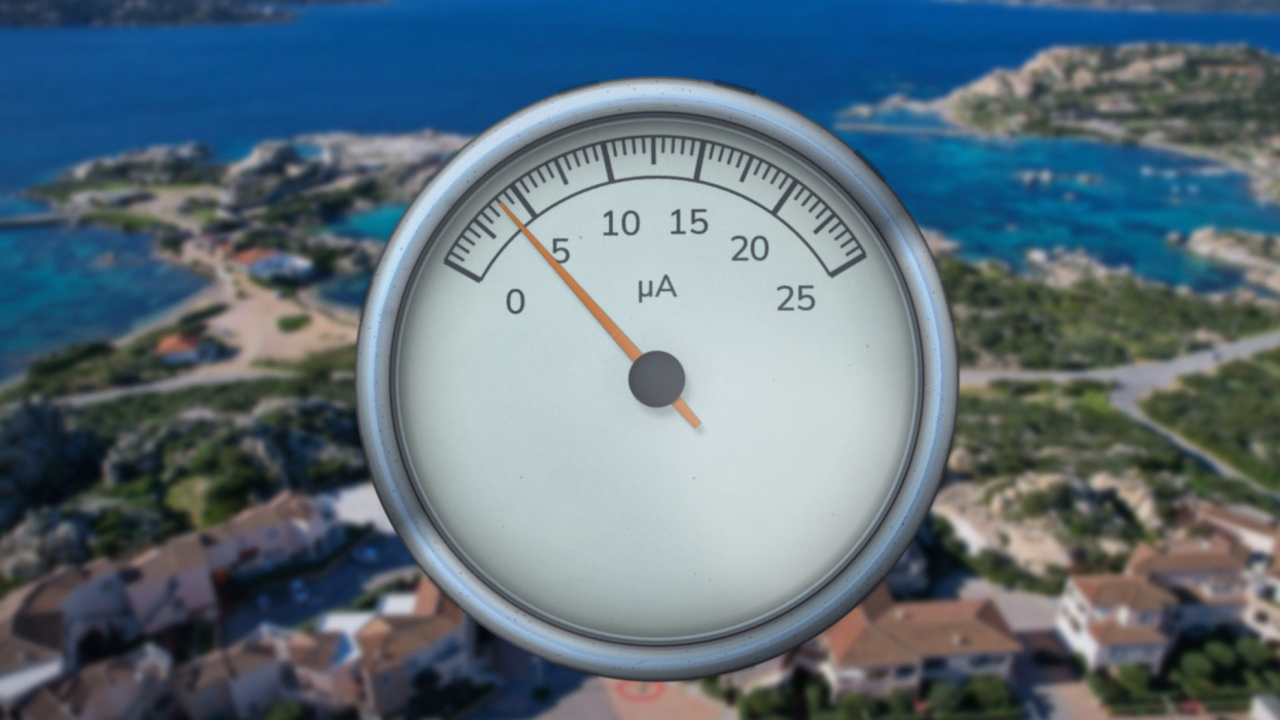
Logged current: 4 µA
